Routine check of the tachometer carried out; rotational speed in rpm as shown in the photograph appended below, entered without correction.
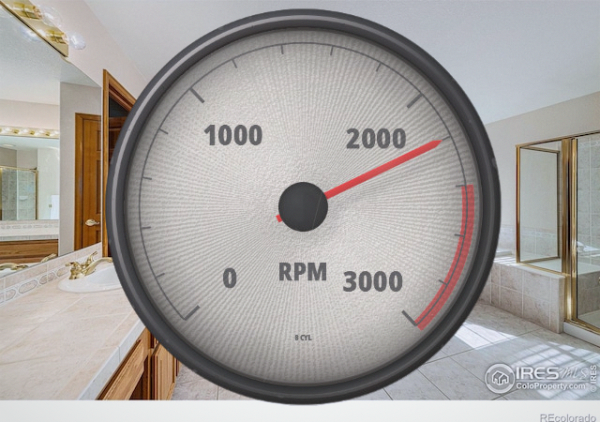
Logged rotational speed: 2200 rpm
